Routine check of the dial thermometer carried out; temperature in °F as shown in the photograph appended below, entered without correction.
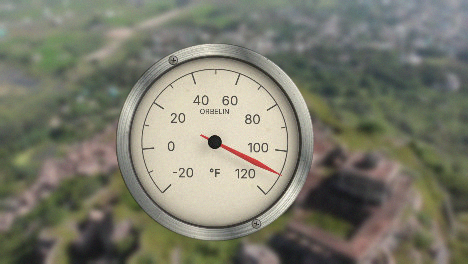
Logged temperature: 110 °F
